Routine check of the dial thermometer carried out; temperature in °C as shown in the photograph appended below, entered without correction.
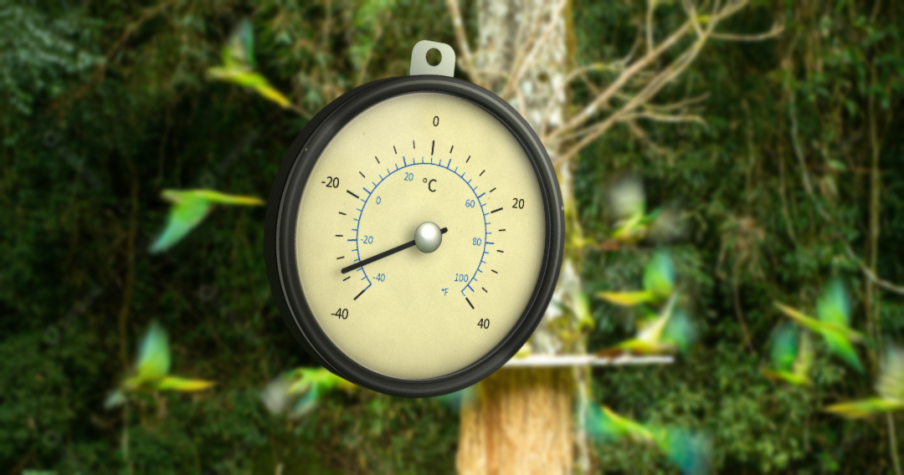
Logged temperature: -34 °C
